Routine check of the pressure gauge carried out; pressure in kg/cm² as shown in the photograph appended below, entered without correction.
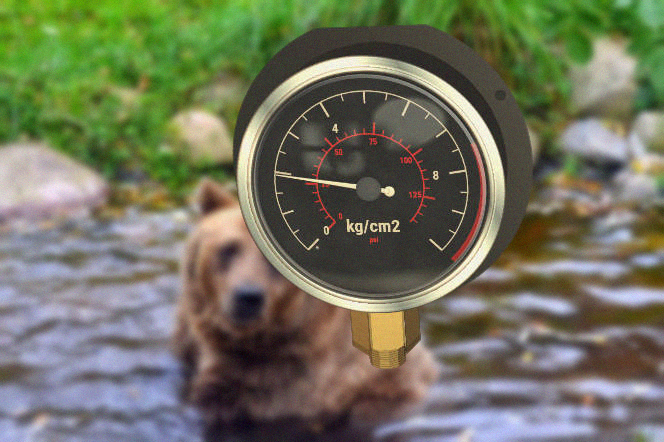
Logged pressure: 2 kg/cm²
